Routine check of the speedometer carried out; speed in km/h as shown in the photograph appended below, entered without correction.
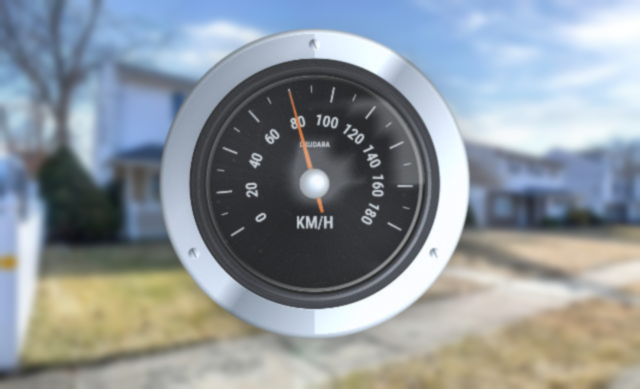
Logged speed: 80 km/h
